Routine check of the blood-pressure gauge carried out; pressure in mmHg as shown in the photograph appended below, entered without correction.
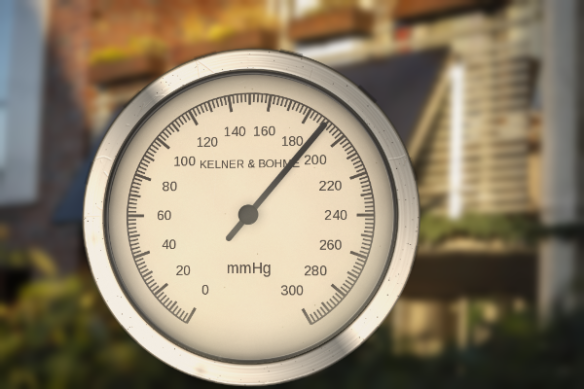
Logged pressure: 190 mmHg
